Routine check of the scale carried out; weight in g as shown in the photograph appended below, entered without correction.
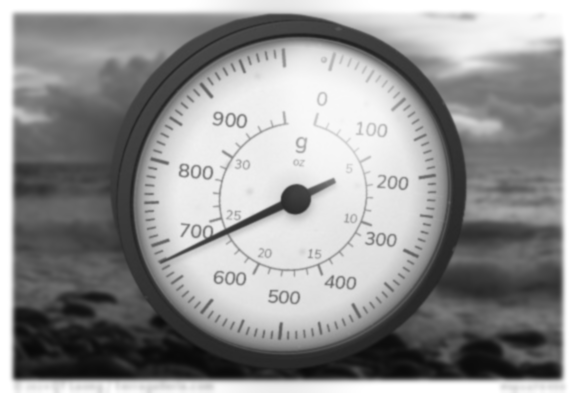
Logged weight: 680 g
